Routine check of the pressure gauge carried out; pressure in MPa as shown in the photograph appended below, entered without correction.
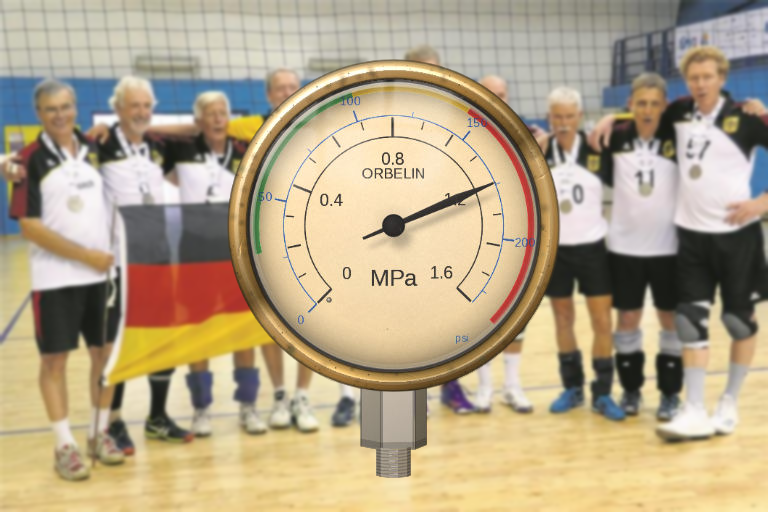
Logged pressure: 1.2 MPa
